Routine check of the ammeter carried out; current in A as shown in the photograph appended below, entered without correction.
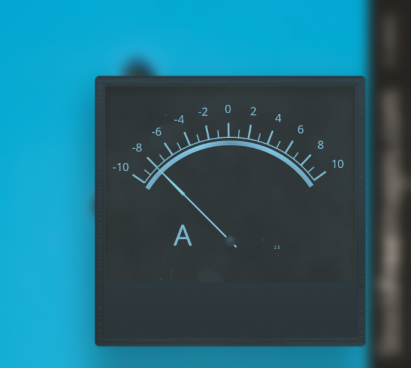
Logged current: -8 A
